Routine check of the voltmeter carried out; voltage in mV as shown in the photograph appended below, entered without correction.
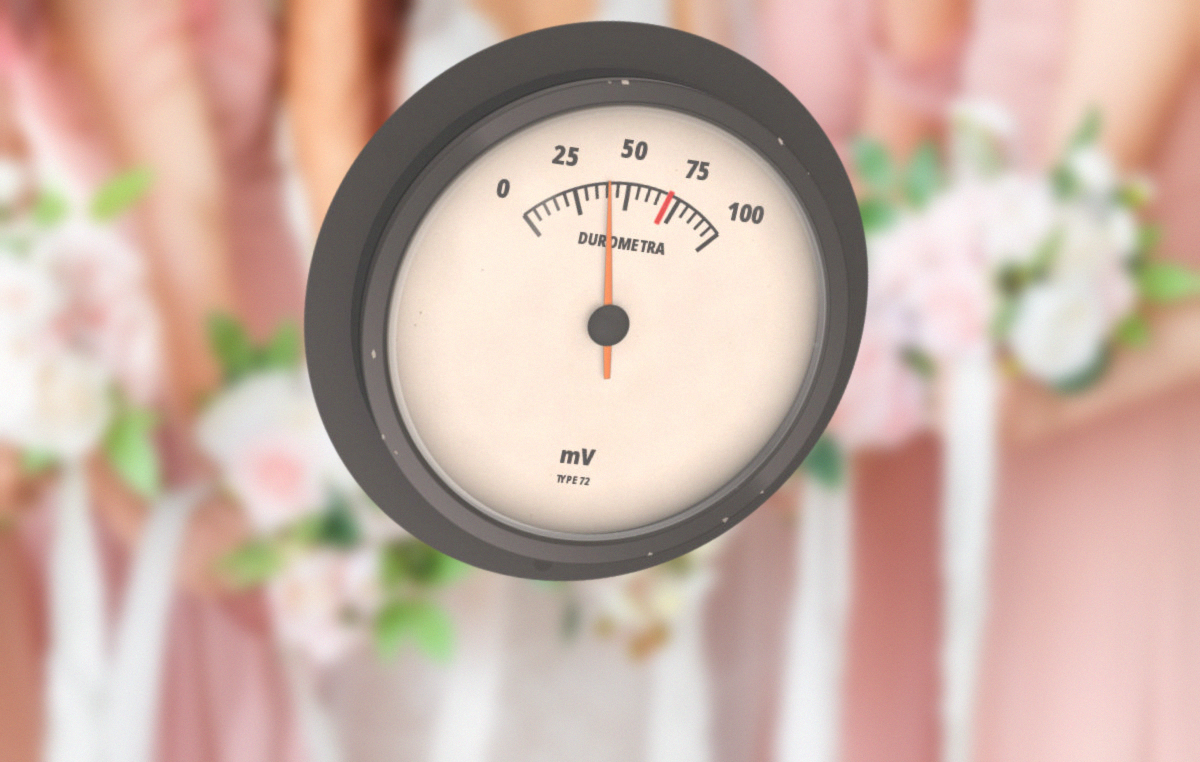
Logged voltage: 40 mV
